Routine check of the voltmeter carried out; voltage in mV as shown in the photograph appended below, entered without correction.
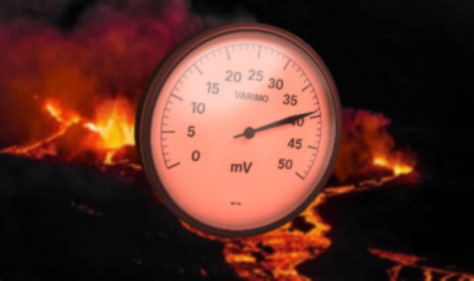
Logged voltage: 39 mV
